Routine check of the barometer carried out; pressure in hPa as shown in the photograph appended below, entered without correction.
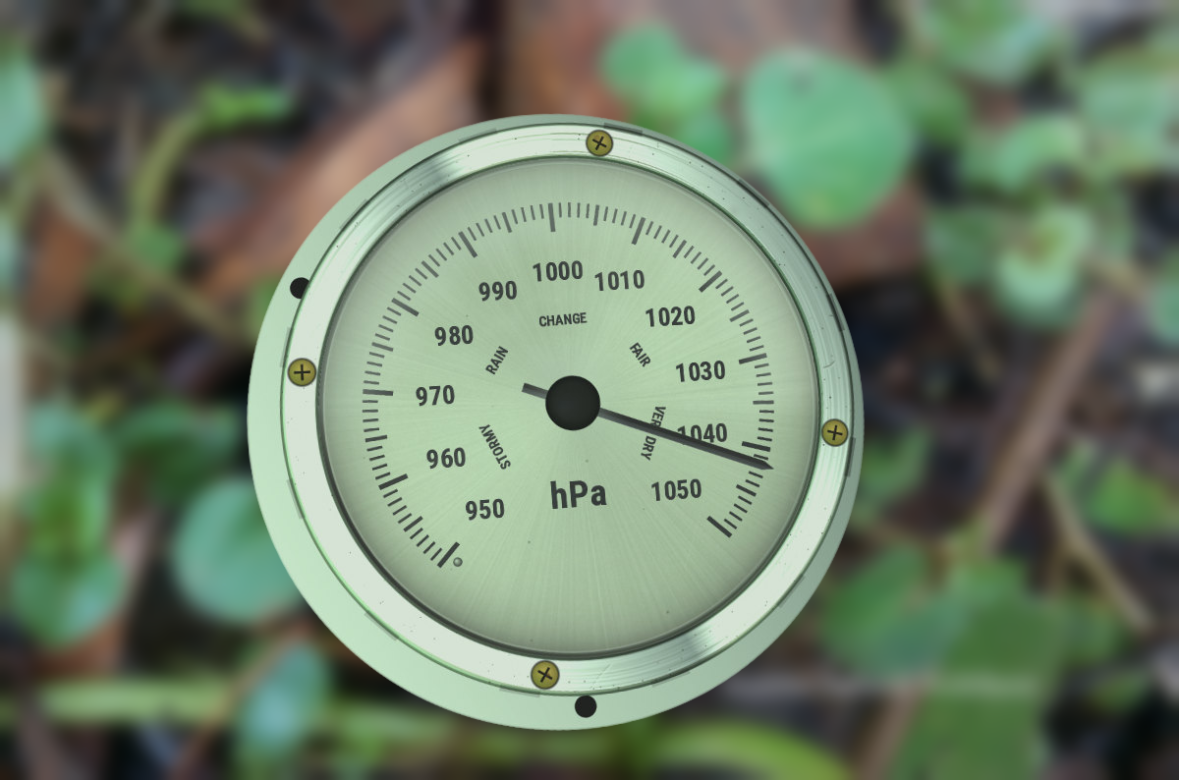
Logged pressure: 1042 hPa
